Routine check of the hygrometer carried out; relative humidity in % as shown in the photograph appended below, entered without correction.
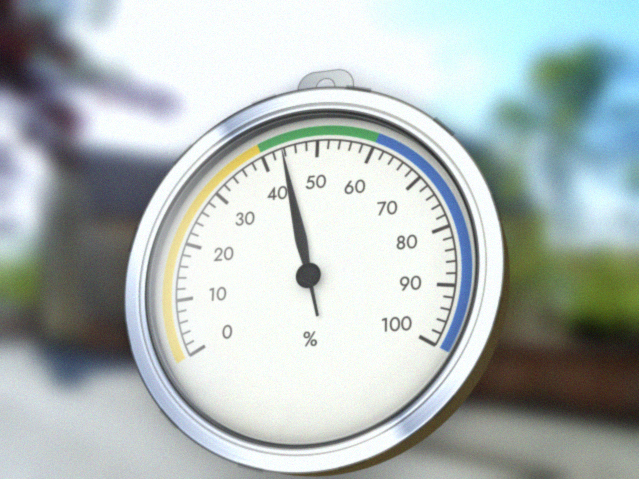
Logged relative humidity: 44 %
